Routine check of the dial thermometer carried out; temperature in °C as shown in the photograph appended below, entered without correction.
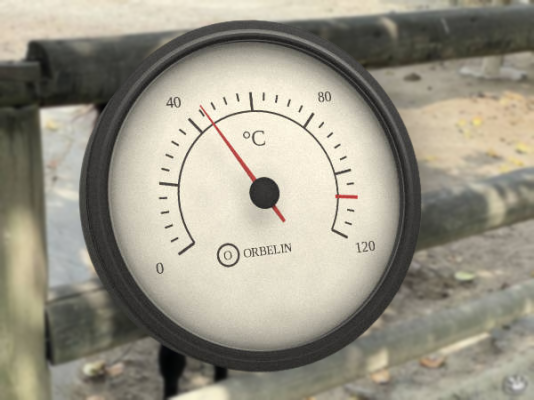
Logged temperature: 44 °C
